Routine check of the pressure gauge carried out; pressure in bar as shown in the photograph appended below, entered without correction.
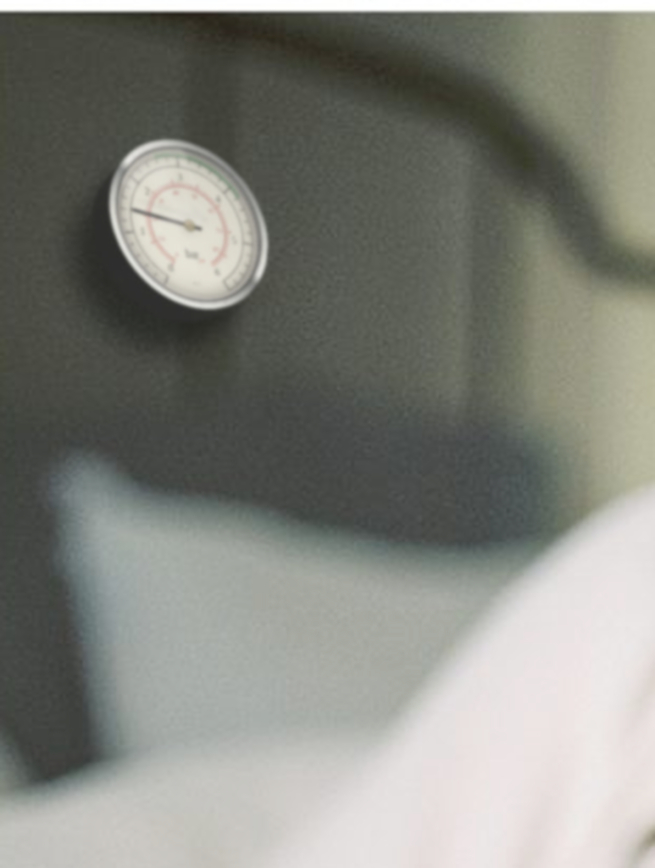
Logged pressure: 1.4 bar
